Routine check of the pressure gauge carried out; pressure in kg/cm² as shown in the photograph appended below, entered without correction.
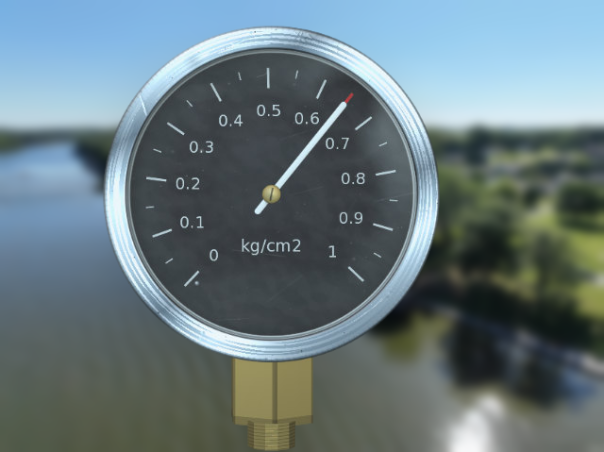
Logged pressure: 0.65 kg/cm²
